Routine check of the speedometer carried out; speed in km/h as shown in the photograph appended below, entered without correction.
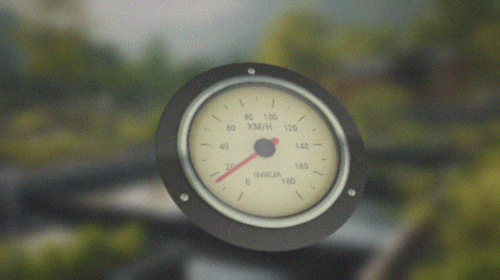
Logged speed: 15 km/h
